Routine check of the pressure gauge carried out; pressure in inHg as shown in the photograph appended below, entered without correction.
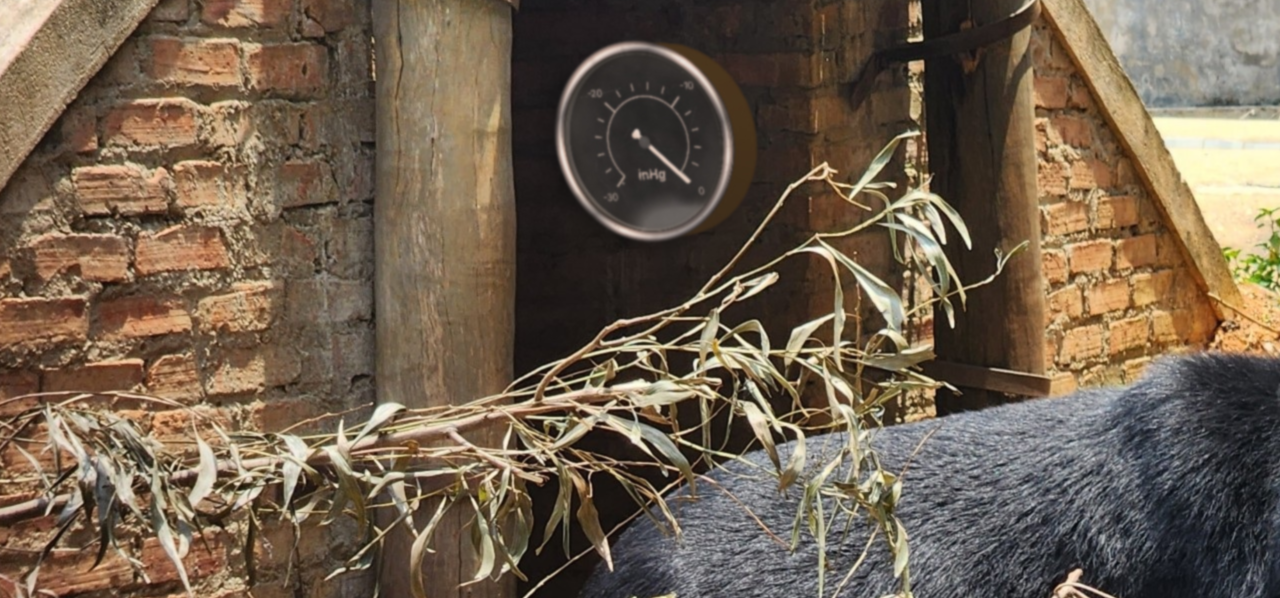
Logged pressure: 0 inHg
